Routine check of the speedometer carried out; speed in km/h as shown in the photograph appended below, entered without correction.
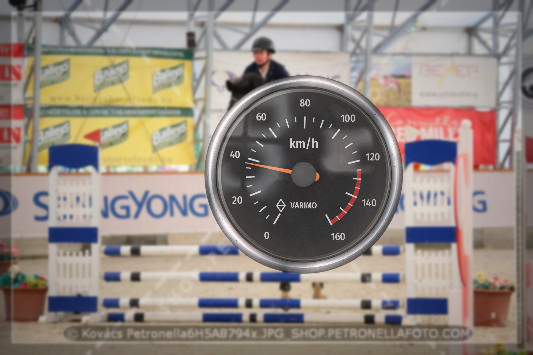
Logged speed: 37.5 km/h
